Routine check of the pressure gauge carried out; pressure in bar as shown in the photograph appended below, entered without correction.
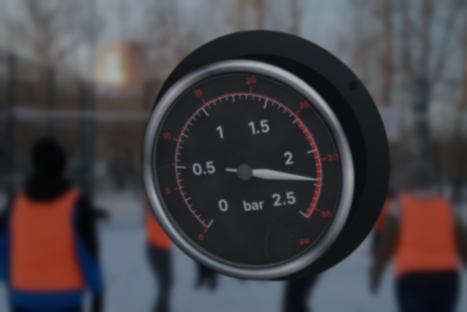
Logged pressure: 2.2 bar
